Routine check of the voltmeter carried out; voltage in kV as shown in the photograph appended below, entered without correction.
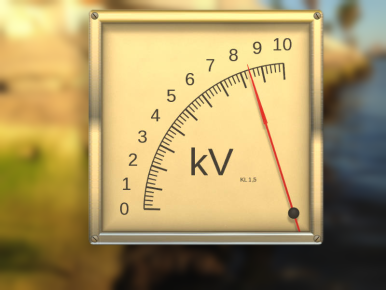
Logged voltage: 8.4 kV
